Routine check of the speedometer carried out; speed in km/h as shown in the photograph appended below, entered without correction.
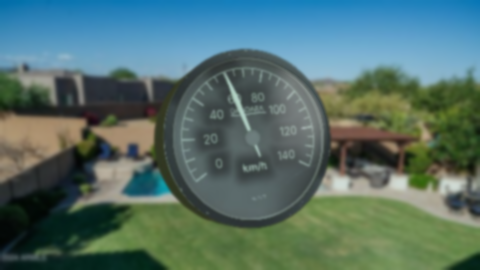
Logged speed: 60 km/h
